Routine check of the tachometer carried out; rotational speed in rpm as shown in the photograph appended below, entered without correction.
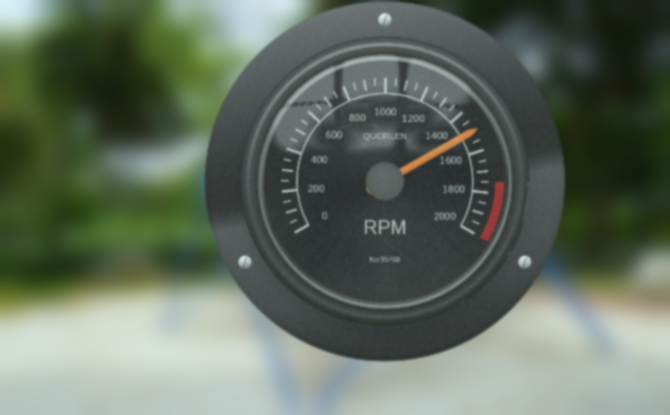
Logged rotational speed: 1500 rpm
